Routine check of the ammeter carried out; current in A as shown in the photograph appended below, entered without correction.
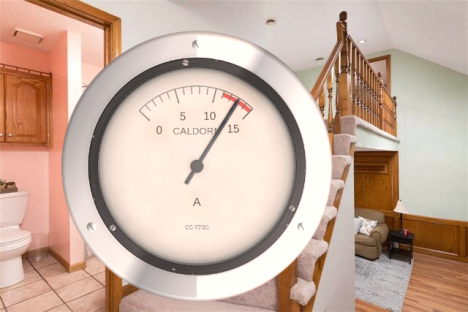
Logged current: 13 A
